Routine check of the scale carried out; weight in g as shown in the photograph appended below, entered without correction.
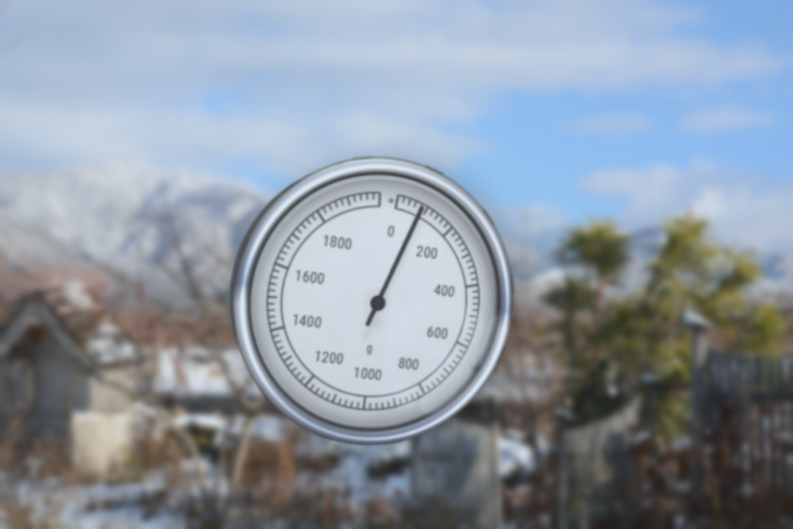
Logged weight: 80 g
